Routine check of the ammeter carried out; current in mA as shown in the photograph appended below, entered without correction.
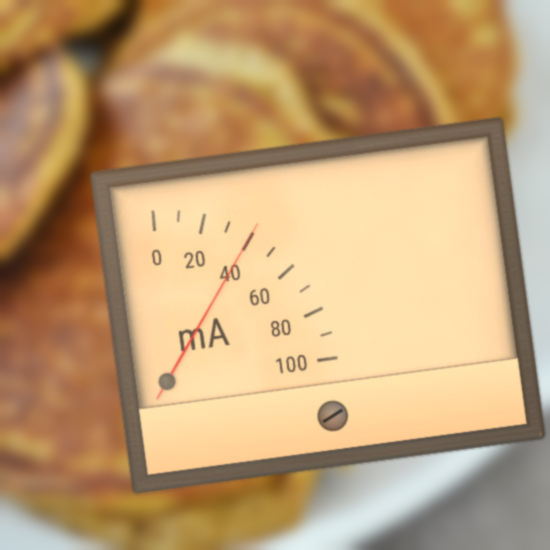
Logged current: 40 mA
